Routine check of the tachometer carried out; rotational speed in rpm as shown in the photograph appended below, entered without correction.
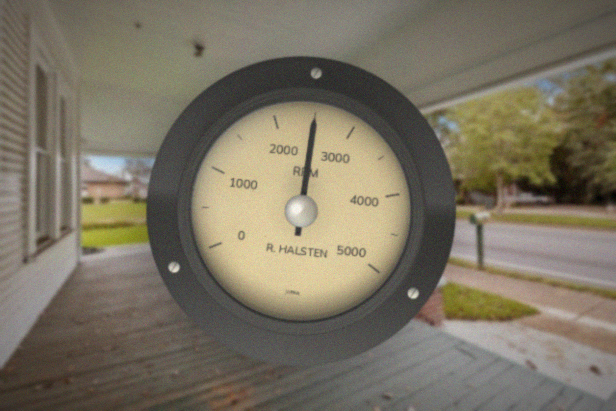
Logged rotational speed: 2500 rpm
